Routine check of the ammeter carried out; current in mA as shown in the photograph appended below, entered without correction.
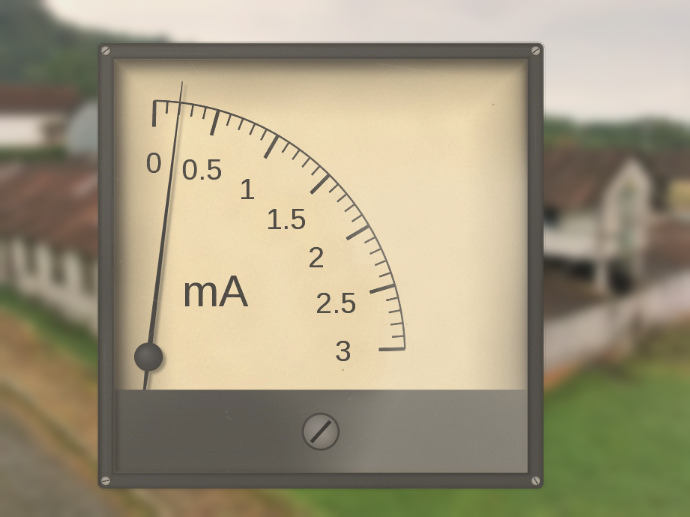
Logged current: 0.2 mA
